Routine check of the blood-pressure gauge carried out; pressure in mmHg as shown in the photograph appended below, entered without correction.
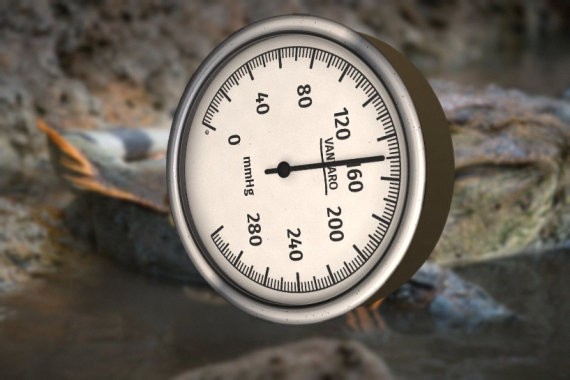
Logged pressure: 150 mmHg
